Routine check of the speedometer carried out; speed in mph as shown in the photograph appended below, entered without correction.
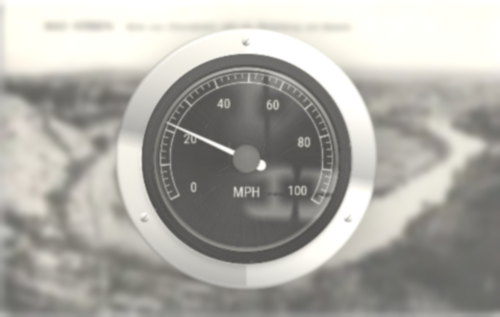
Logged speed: 22 mph
